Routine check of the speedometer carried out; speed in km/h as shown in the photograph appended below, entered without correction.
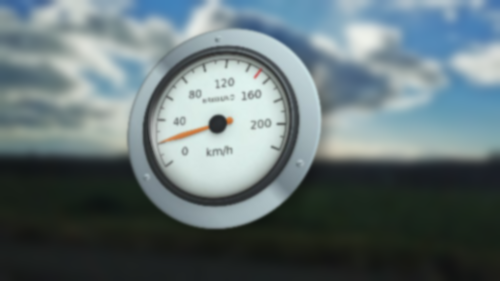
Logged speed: 20 km/h
